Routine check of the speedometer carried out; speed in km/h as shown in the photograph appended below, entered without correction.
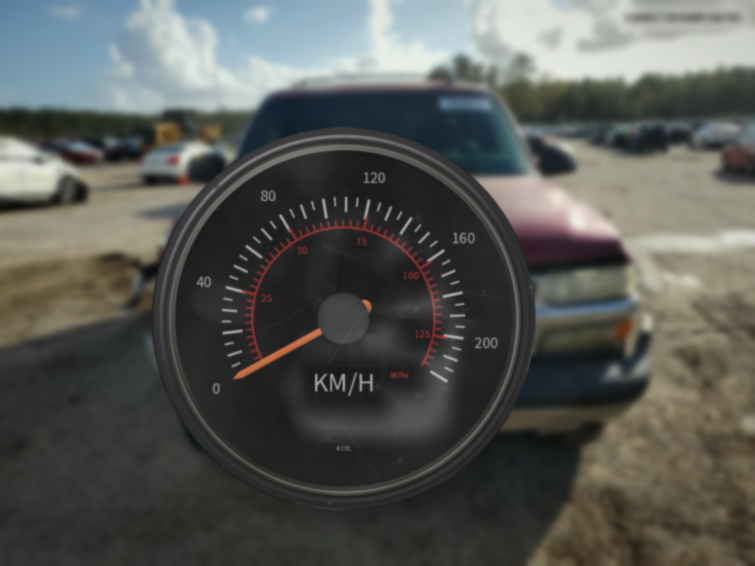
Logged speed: 0 km/h
